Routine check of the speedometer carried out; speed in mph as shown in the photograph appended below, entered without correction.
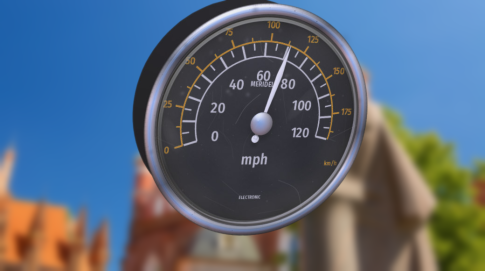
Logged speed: 70 mph
